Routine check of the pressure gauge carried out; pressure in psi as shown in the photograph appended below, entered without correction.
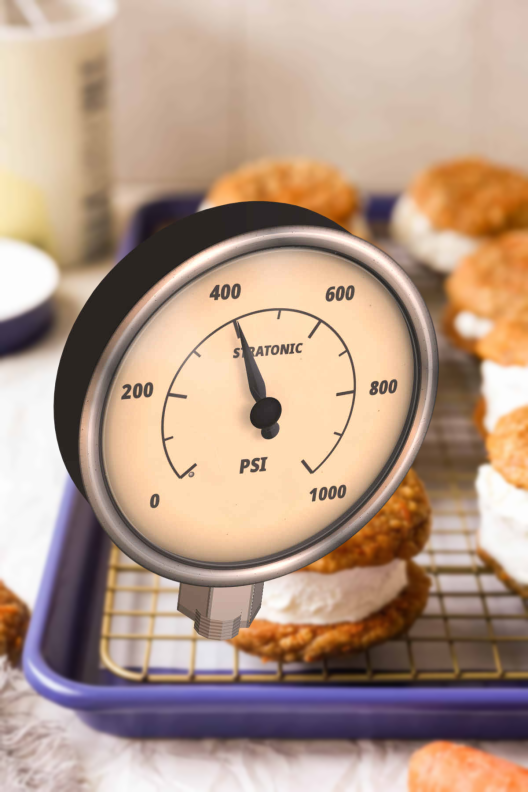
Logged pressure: 400 psi
